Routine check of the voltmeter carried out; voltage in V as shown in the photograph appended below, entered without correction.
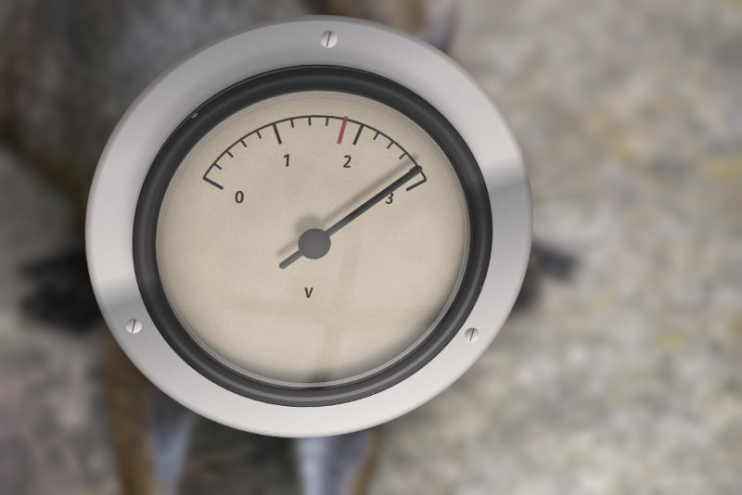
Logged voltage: 2.8 V
